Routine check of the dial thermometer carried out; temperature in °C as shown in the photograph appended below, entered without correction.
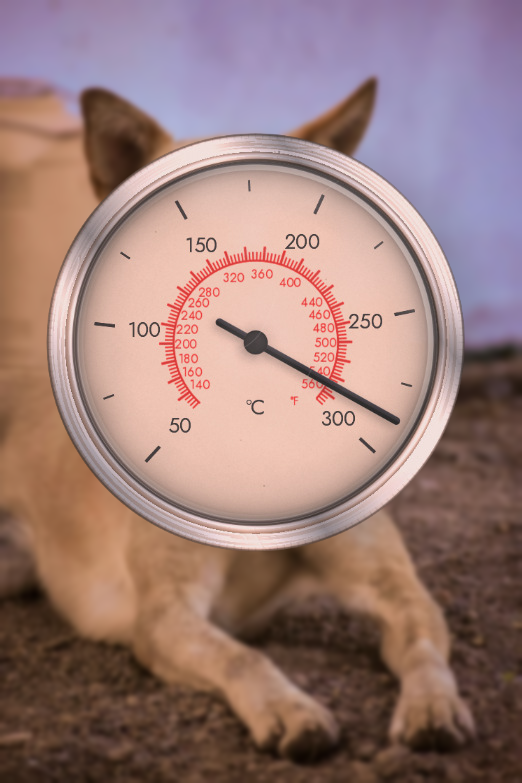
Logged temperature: 287.5 °C
